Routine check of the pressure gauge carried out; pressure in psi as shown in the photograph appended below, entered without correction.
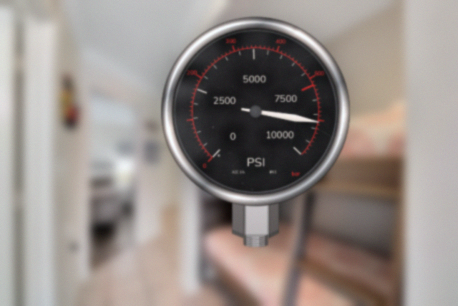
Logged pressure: 8750 psi
